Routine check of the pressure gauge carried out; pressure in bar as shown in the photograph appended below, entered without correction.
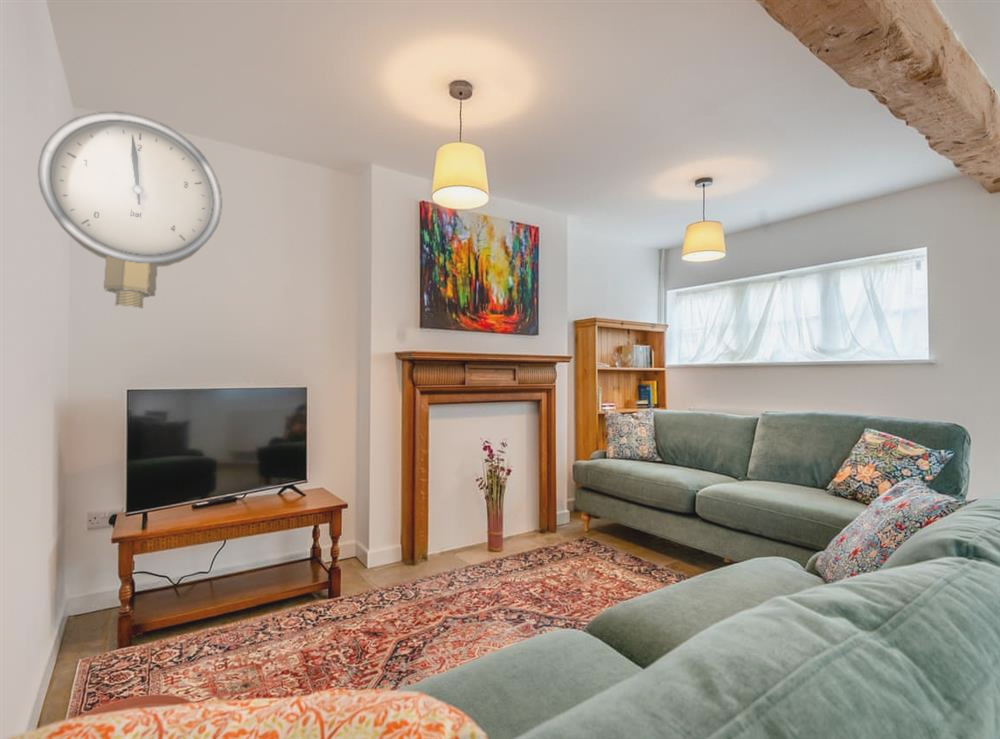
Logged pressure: 1.9 bar
